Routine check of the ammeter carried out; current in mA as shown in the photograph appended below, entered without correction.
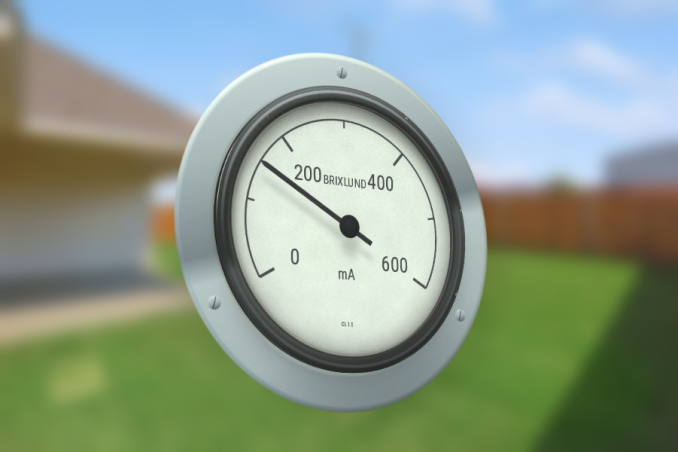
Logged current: 150 mA
